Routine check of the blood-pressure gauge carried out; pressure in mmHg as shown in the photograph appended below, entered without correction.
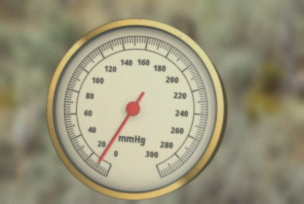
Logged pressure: 10 mmHg
